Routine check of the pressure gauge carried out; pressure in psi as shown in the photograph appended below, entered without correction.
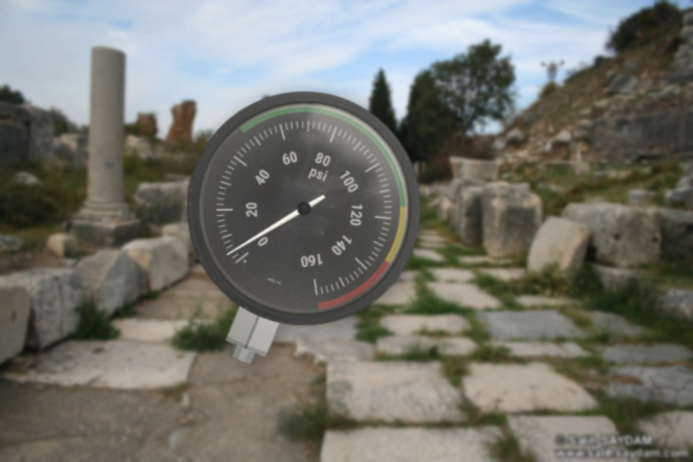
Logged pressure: 4 psi
